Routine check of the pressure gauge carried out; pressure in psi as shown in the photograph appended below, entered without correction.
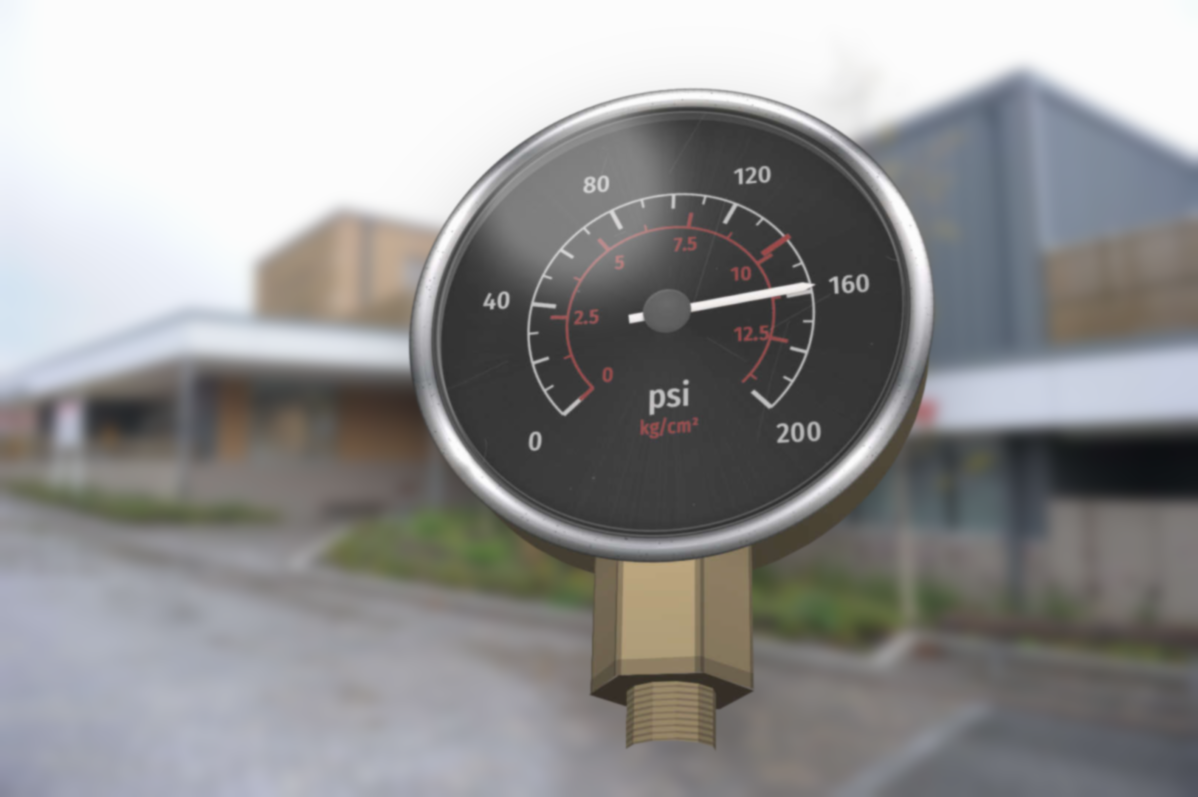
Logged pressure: 160 psi
